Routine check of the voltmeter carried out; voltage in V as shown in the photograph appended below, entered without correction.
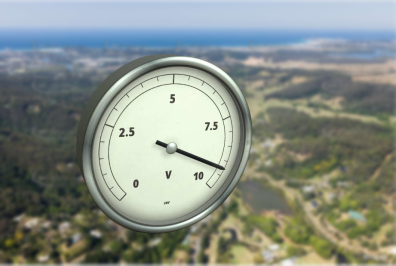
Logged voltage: 9.25 V
